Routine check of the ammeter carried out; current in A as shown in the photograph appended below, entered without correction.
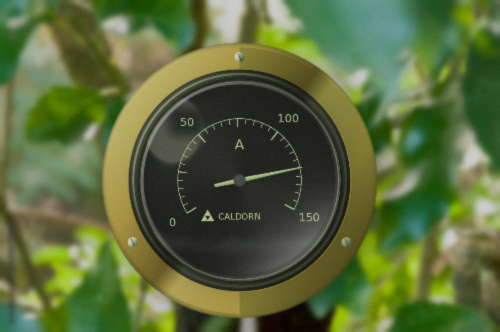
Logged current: 125 A
